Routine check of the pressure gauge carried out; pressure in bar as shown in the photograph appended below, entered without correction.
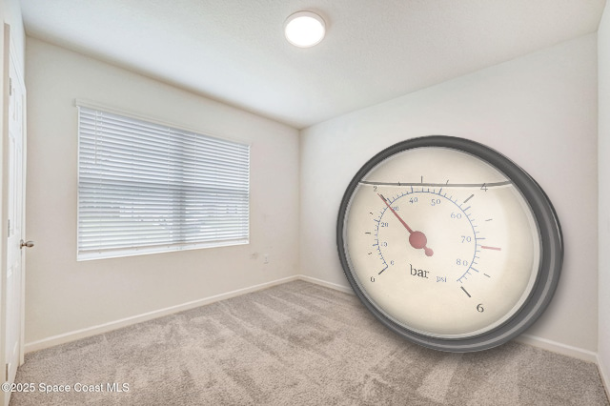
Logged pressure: 2 bar
